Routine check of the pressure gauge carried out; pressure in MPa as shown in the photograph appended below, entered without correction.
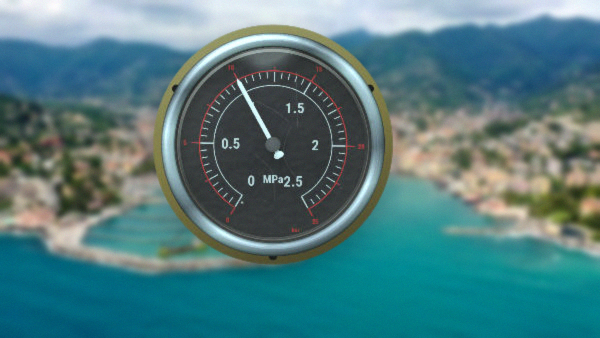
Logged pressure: 1 MPa
